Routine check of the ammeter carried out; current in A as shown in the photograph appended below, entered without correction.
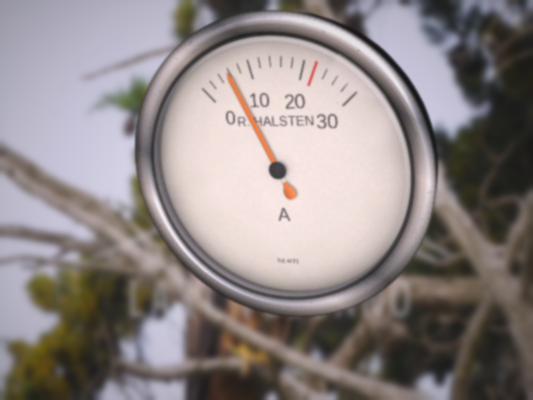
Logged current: 6 A
